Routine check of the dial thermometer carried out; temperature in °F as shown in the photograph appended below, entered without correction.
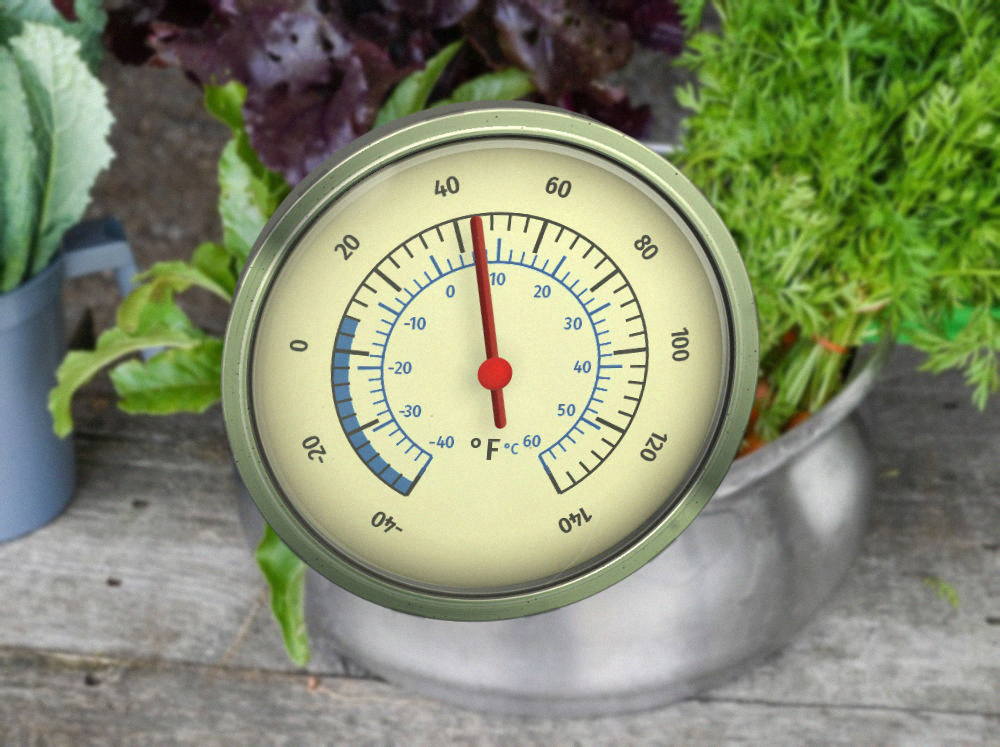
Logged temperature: 44 °F
